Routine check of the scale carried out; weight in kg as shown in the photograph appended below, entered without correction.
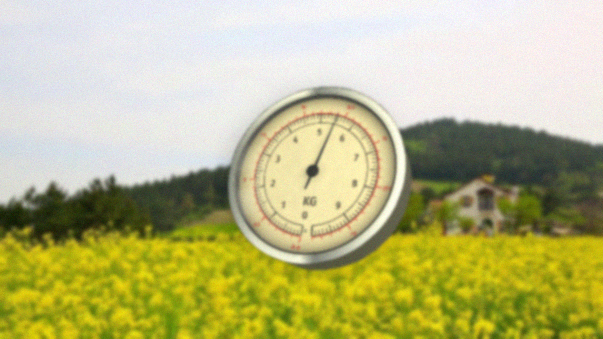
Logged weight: 5.5 kg
